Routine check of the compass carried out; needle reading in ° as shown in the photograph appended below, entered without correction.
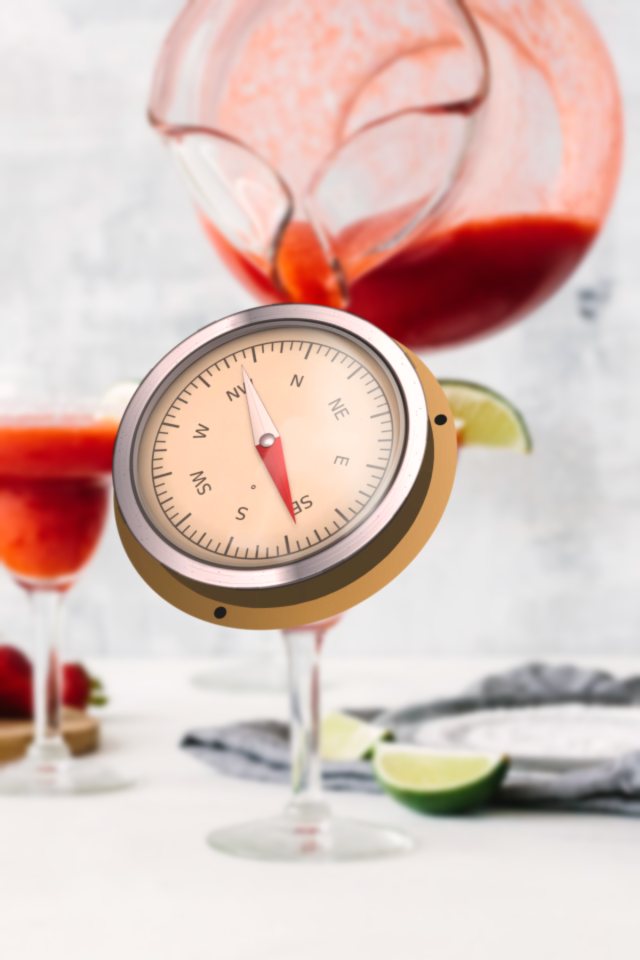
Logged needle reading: 142.5 °
